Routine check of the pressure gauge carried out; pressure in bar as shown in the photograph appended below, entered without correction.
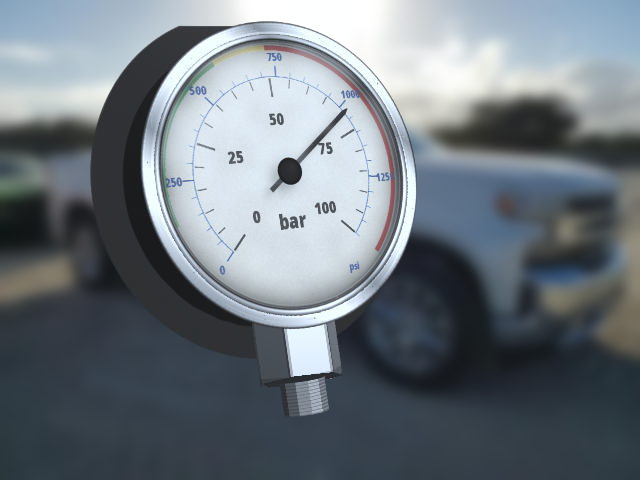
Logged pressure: 70 bar
